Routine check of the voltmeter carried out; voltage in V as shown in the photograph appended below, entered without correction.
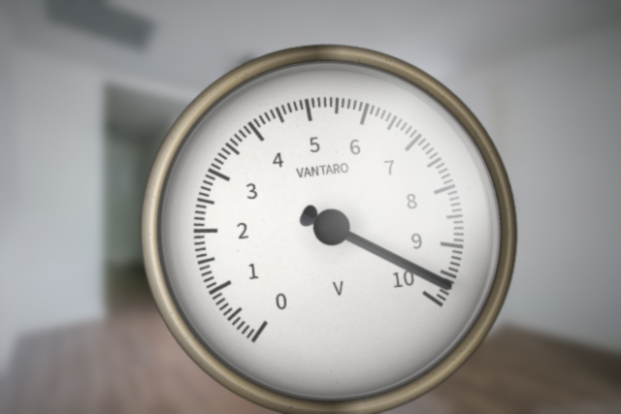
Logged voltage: 9.7 V
